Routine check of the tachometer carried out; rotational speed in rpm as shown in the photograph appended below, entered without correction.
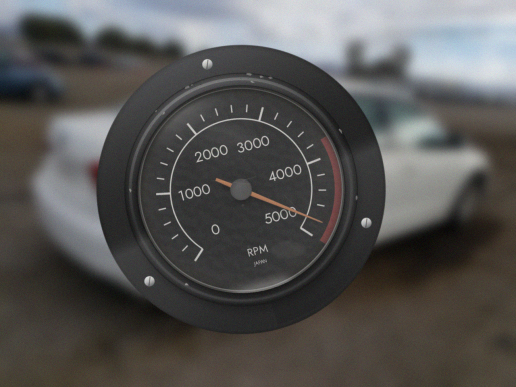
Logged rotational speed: 4800 rpm
